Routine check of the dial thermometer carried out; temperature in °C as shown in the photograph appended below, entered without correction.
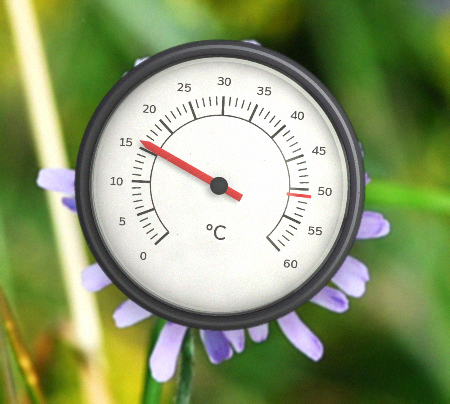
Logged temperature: 16 °C
